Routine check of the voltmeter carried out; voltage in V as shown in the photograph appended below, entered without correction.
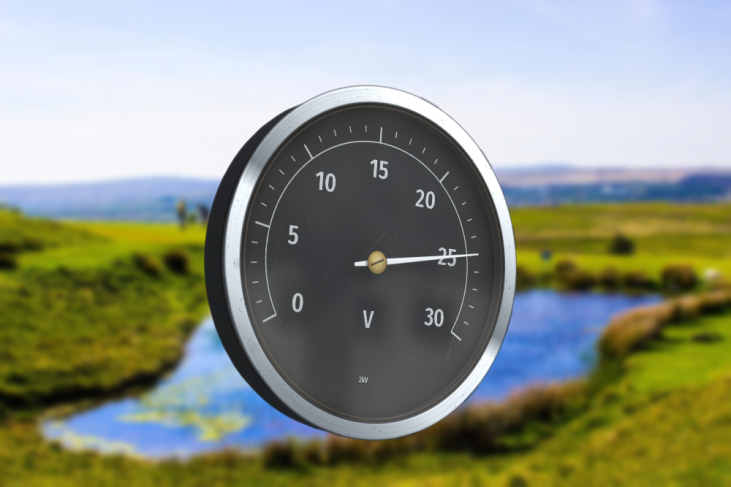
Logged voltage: 25 V
